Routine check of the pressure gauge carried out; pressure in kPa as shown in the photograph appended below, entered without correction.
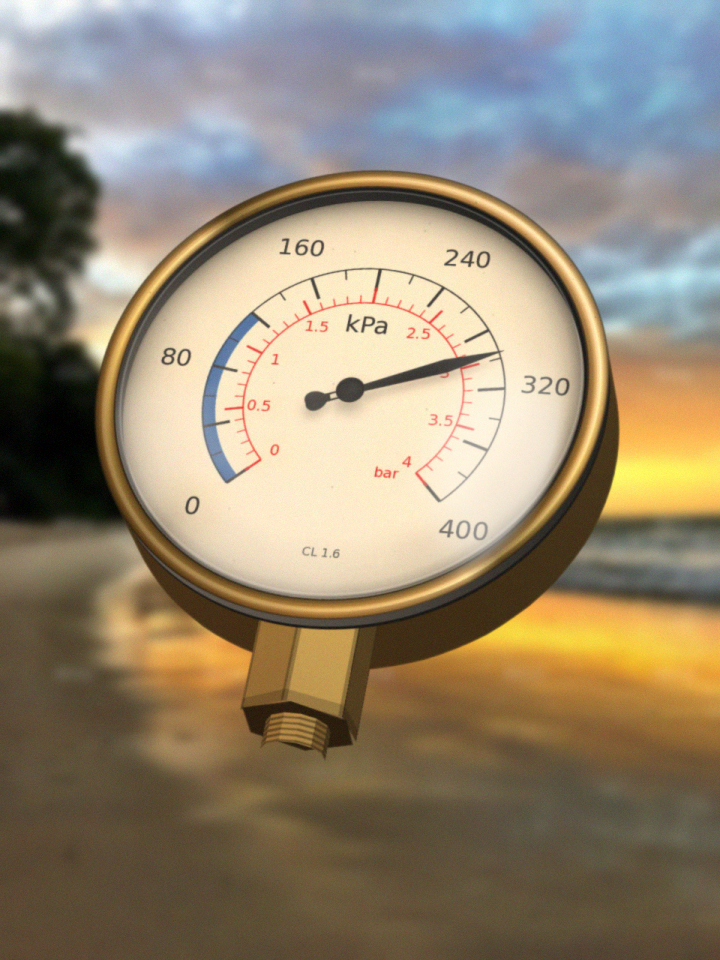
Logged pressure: 300 kPa
